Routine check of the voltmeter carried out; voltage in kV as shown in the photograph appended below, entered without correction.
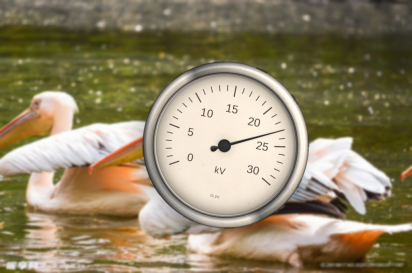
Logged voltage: 23 kV
